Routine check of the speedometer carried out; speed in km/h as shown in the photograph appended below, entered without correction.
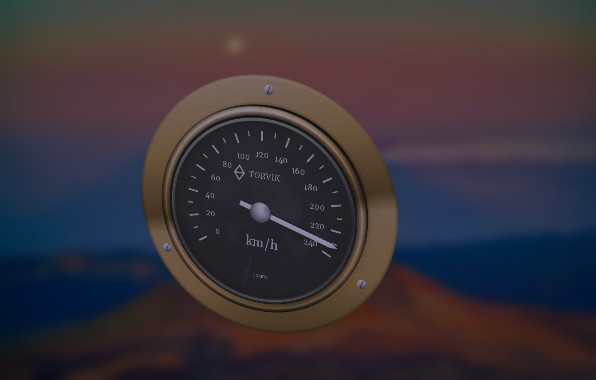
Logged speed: 230 km/h
